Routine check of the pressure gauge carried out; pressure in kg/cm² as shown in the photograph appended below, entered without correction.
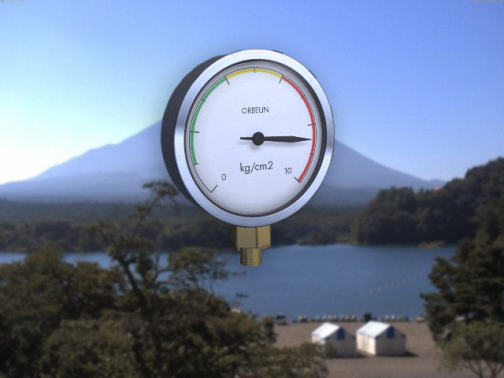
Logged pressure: 8.5 kg/cm²
